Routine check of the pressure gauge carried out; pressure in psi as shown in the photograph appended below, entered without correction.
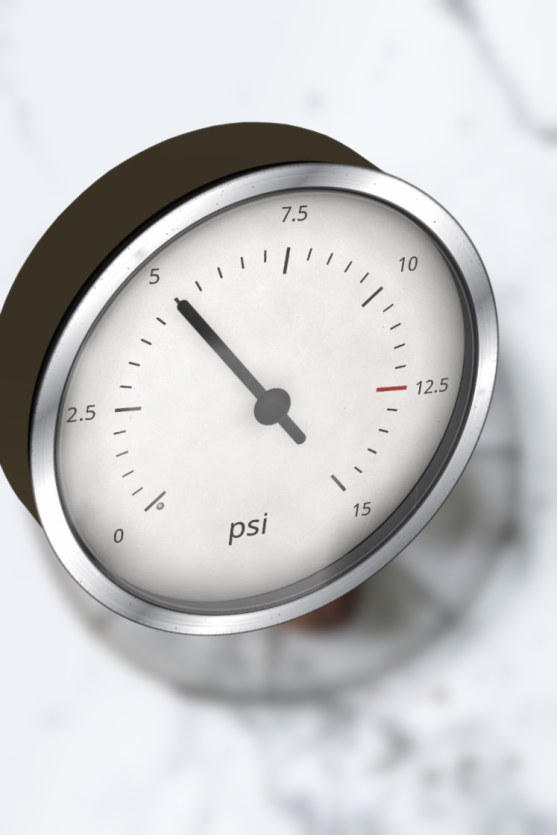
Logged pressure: 5 psi
